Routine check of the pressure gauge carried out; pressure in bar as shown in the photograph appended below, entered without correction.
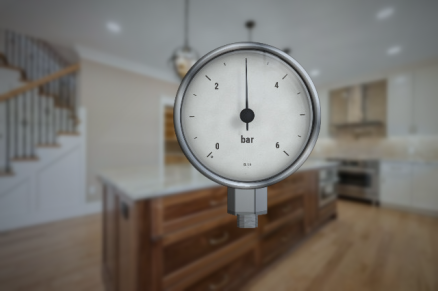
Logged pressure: 3 bar
